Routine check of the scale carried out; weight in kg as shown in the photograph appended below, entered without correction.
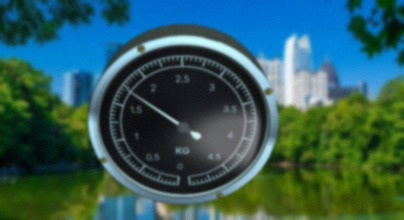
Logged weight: 1.75 kg
